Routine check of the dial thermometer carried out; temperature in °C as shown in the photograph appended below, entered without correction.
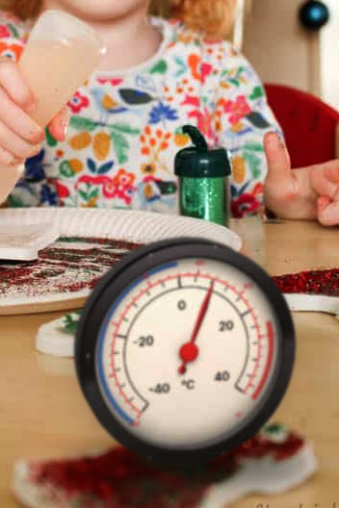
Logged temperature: 8 °C
